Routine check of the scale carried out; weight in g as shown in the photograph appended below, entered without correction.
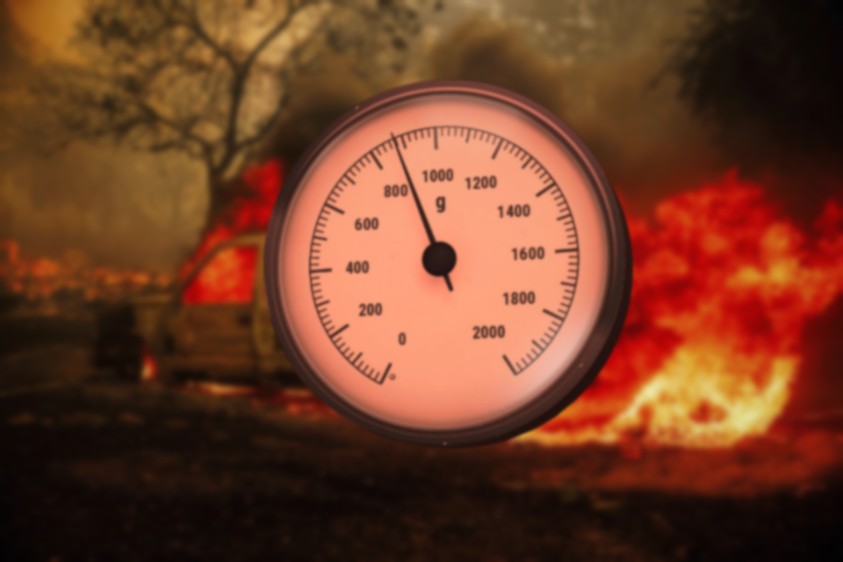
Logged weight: 880 g
